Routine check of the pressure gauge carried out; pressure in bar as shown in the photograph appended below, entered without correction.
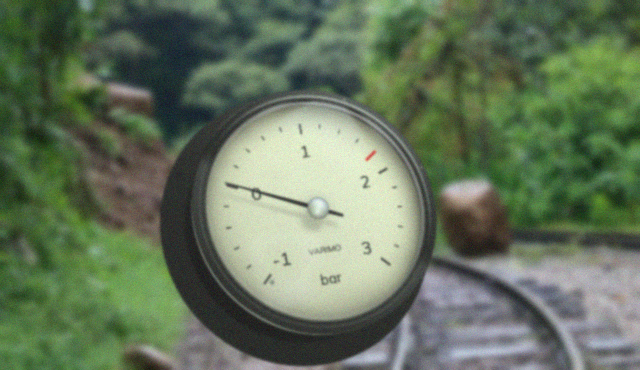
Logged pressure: 0 bar
